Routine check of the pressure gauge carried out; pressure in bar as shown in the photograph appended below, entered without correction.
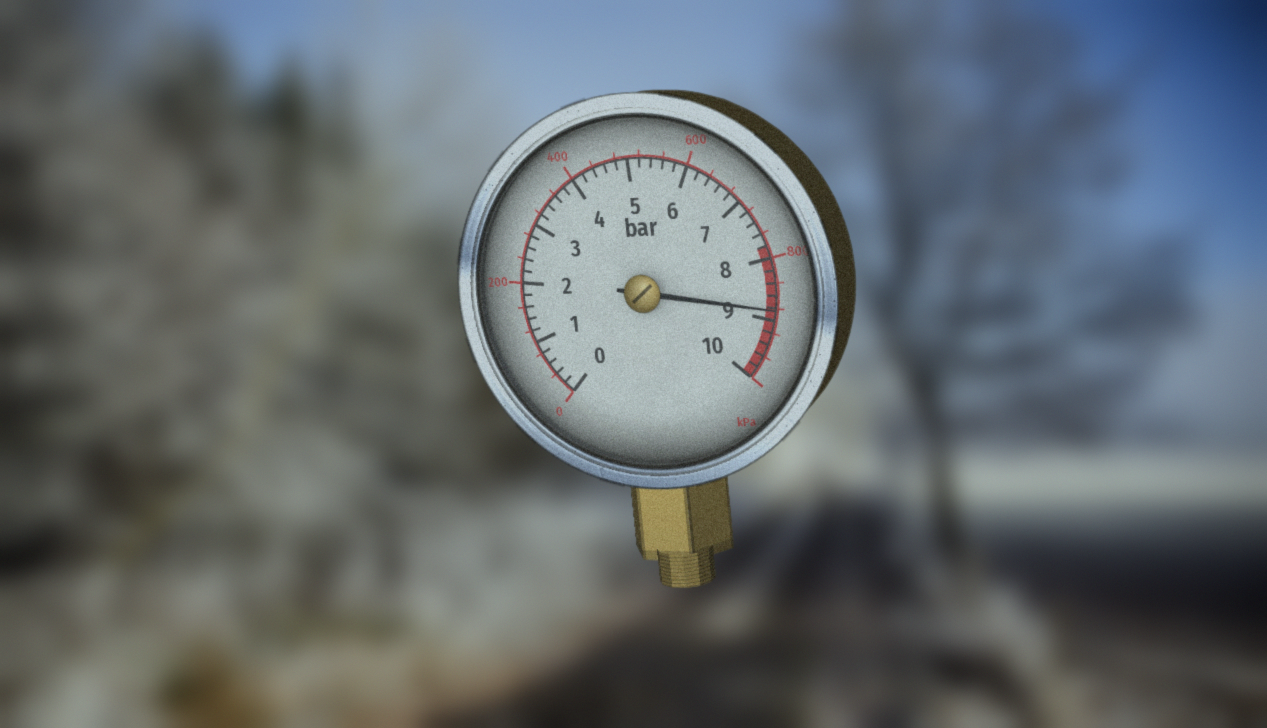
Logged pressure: 8.8 bar
